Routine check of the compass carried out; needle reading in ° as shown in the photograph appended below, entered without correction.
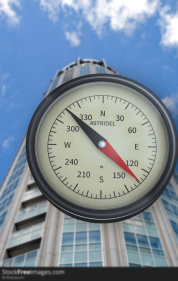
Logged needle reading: 135 °
